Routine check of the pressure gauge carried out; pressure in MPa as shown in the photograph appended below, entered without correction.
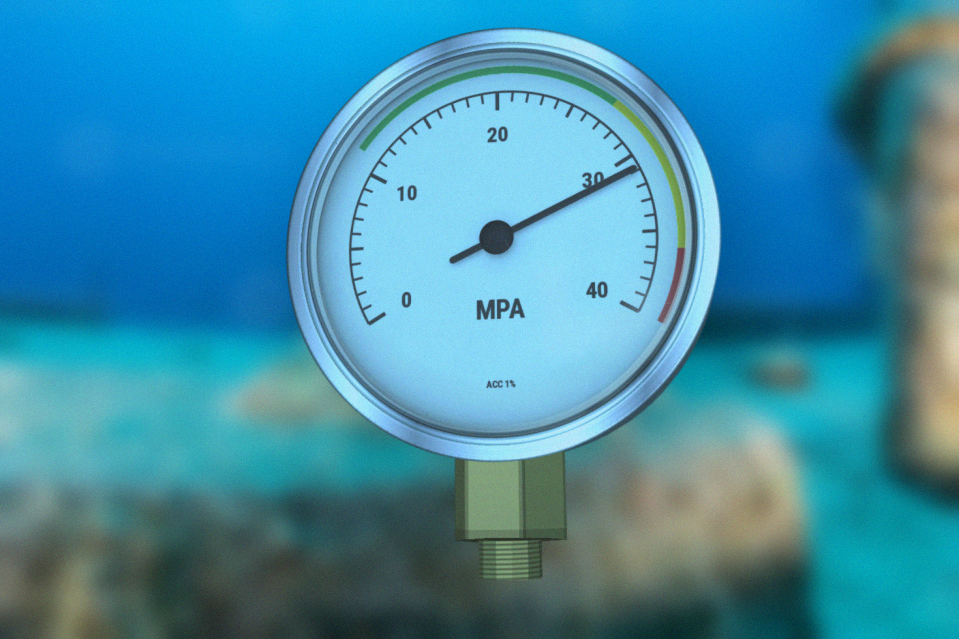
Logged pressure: 31 MPa
